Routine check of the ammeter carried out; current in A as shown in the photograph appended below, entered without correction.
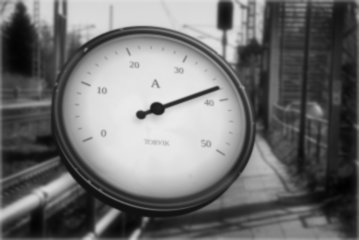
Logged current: 38 A
